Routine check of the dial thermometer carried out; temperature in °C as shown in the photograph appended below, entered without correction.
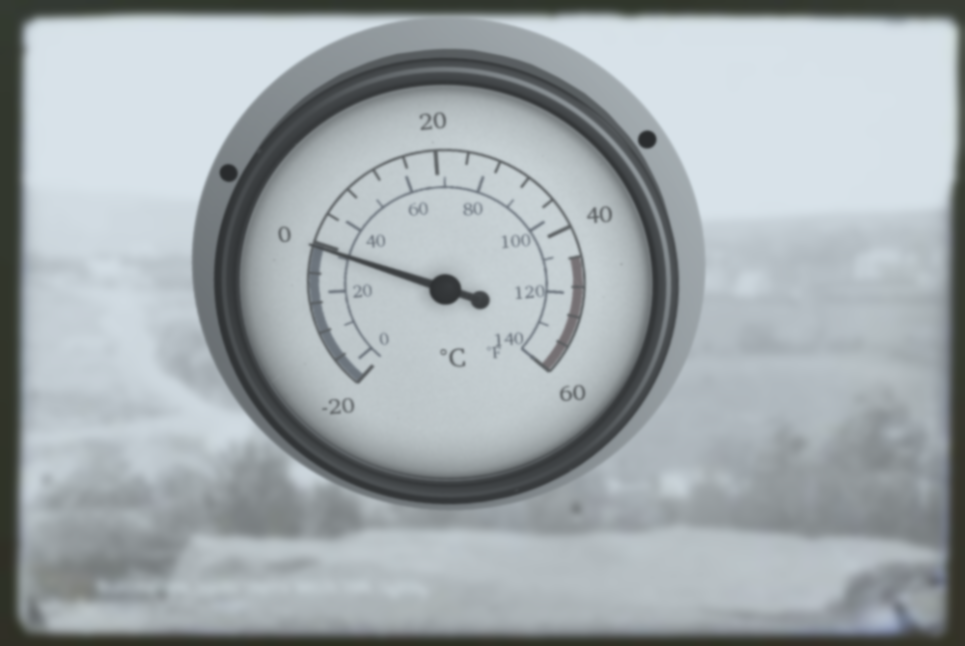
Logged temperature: 0 °C
